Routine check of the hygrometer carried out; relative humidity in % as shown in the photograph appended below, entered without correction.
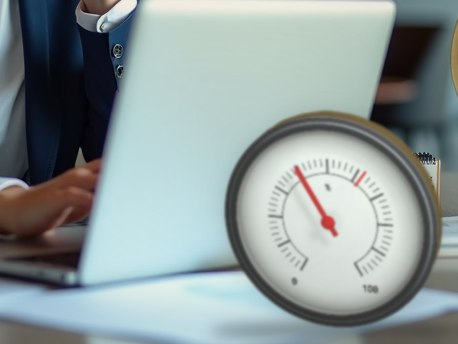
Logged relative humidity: 40 %
